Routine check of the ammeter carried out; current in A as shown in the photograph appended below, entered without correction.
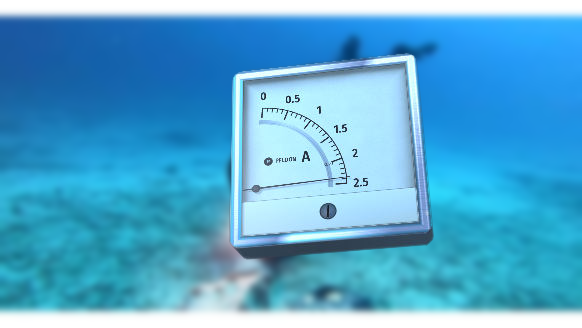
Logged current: 2.4 A
